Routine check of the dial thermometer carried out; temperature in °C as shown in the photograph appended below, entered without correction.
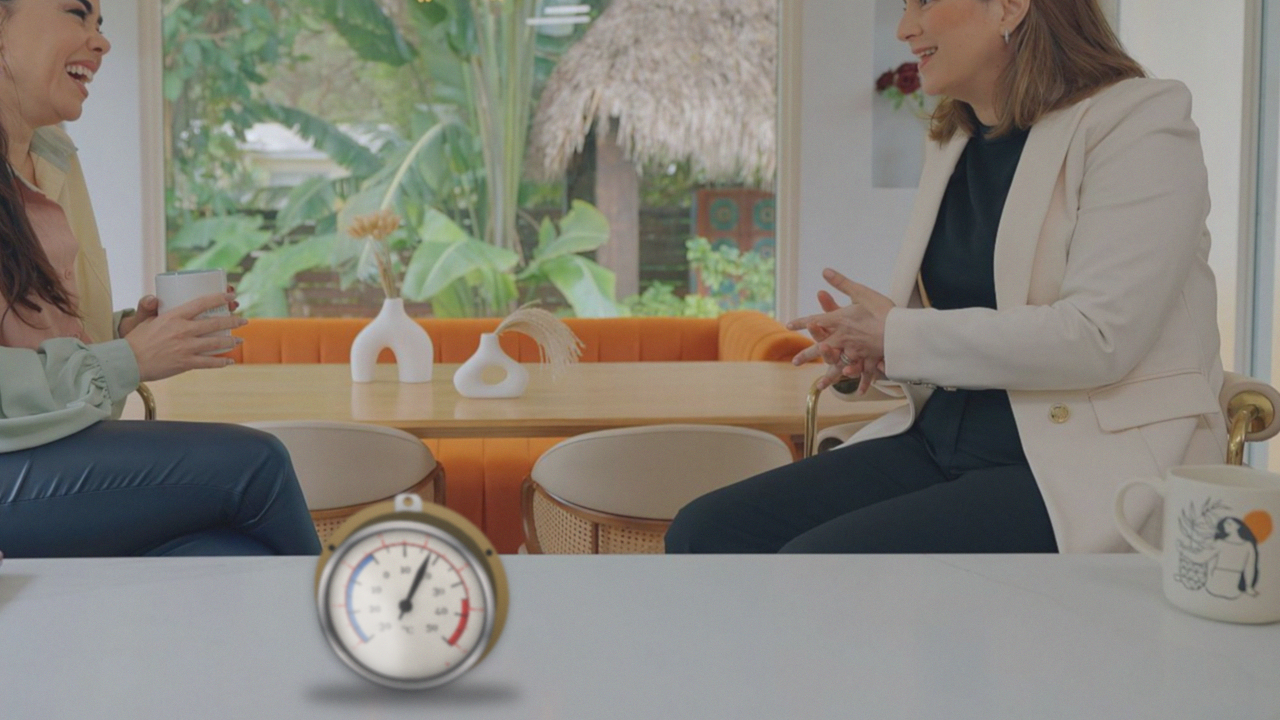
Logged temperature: 17.5 °C
